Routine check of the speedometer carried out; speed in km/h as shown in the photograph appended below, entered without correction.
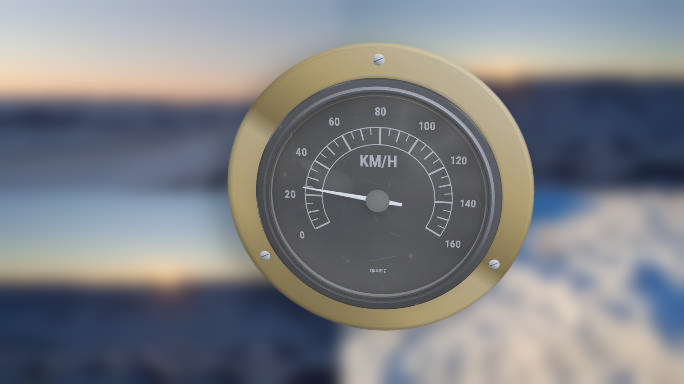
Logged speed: 25 km/h
